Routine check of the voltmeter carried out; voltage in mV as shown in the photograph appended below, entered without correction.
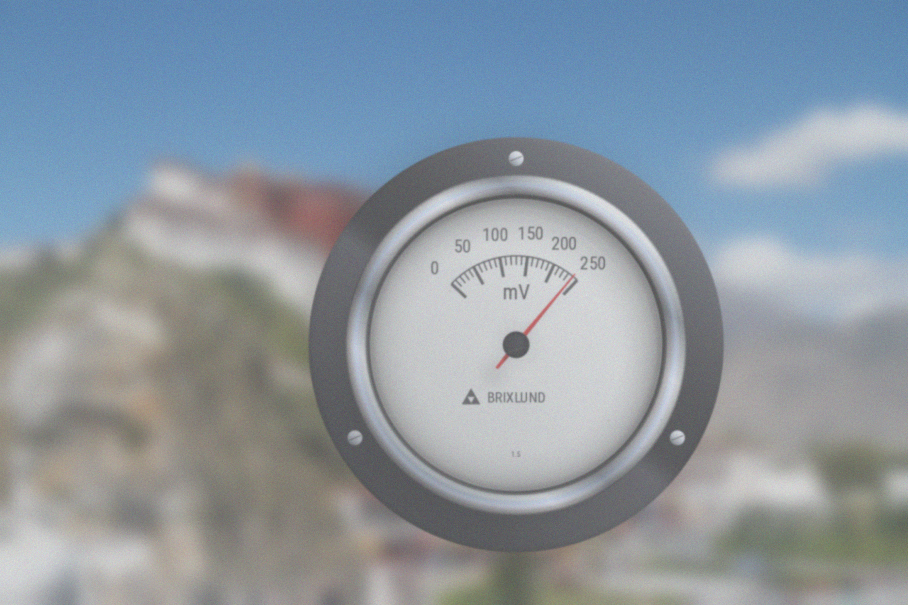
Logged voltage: 240 mV
